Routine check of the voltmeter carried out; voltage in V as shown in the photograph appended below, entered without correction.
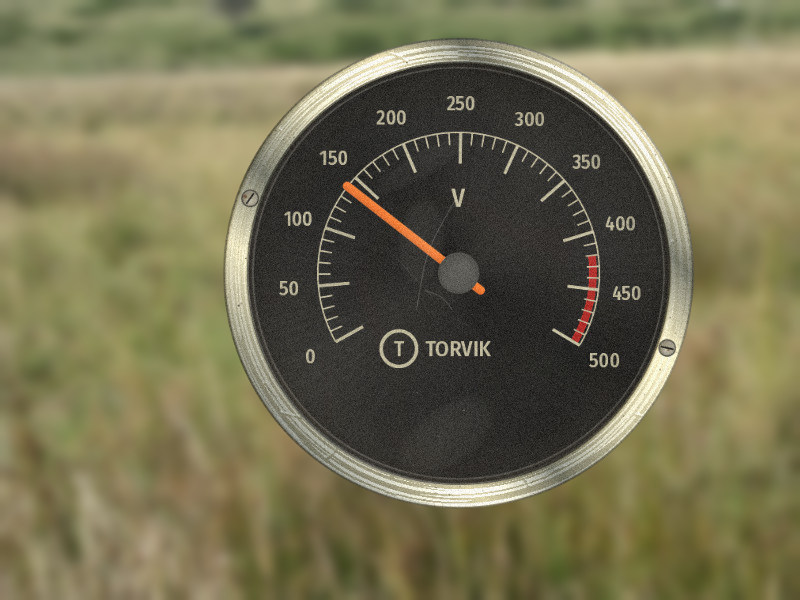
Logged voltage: 140 V
